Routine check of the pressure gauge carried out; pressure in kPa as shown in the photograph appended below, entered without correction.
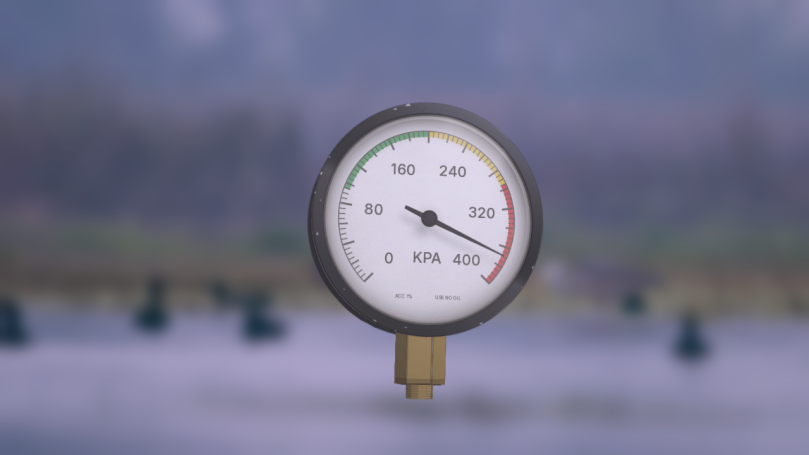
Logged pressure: 370 kPa
